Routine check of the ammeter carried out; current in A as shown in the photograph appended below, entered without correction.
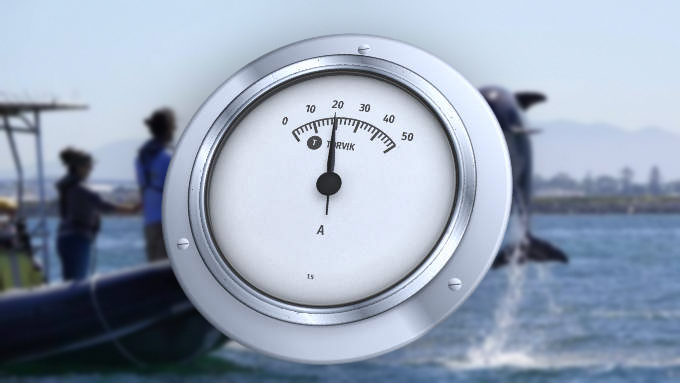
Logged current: 20 A
